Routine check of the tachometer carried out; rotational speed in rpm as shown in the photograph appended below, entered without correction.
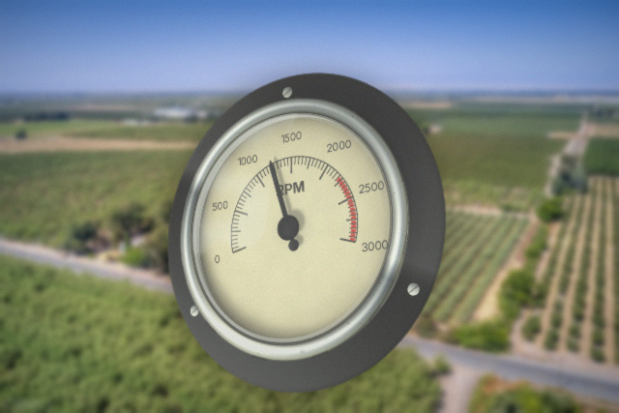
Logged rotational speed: 1250 rpm
